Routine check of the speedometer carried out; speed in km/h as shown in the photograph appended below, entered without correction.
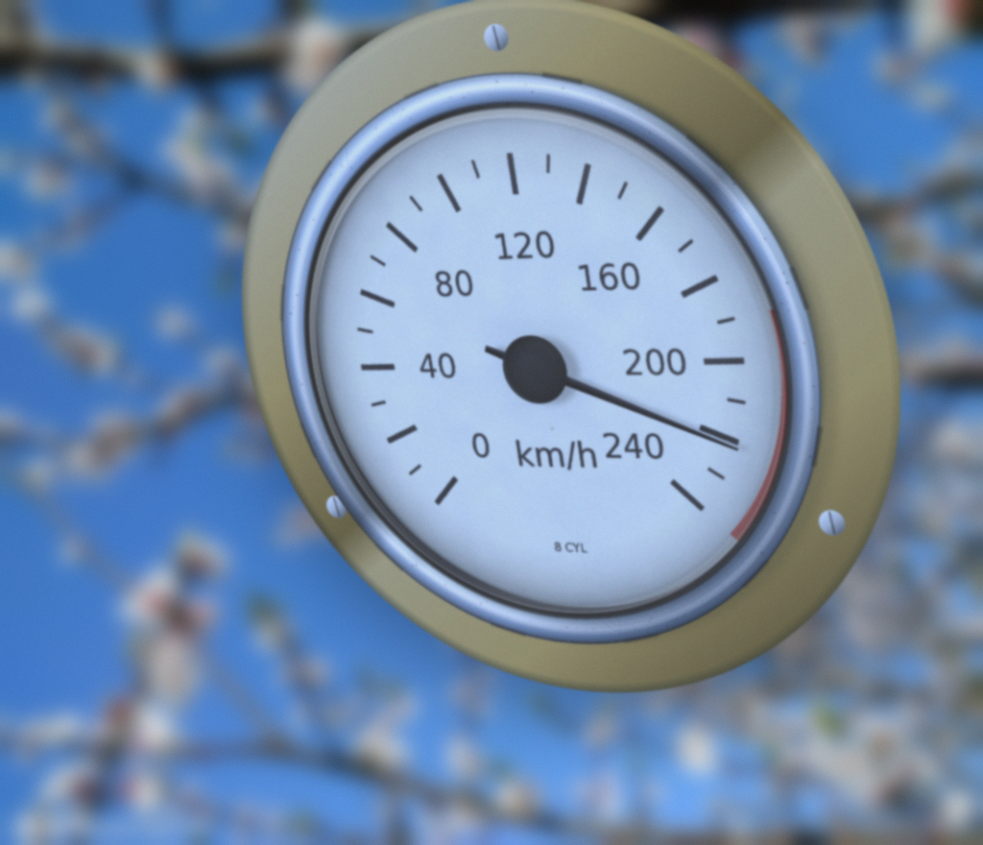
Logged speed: 220 km/h
